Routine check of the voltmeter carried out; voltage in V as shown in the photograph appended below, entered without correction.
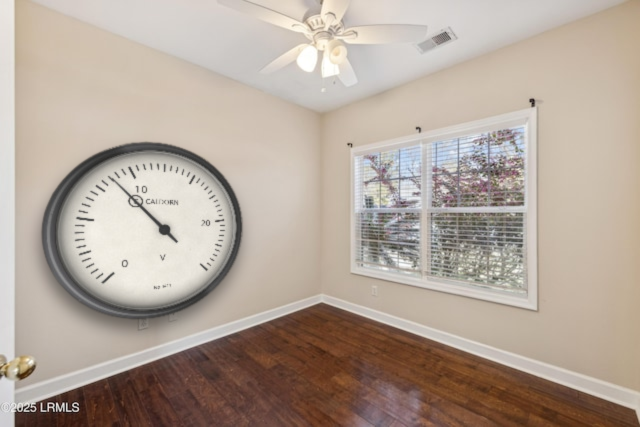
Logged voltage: 8.5 V
